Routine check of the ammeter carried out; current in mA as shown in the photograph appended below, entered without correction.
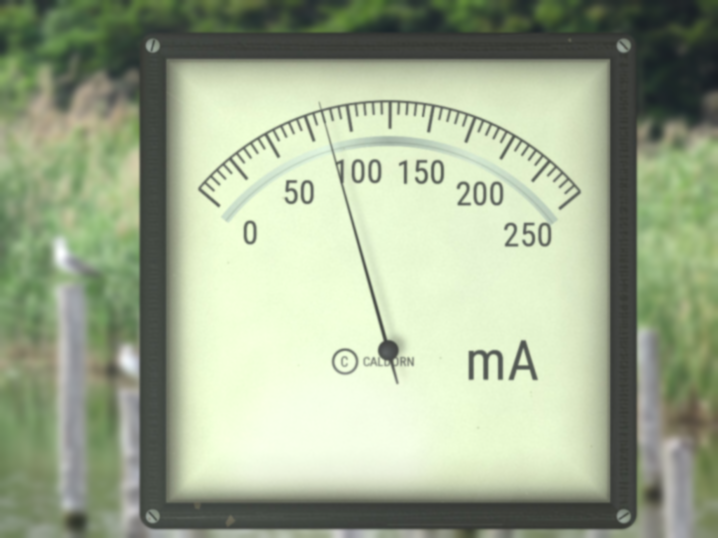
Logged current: 85 mA
